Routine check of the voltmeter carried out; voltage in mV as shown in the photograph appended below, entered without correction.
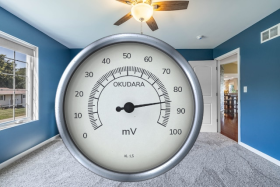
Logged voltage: 85 mV
